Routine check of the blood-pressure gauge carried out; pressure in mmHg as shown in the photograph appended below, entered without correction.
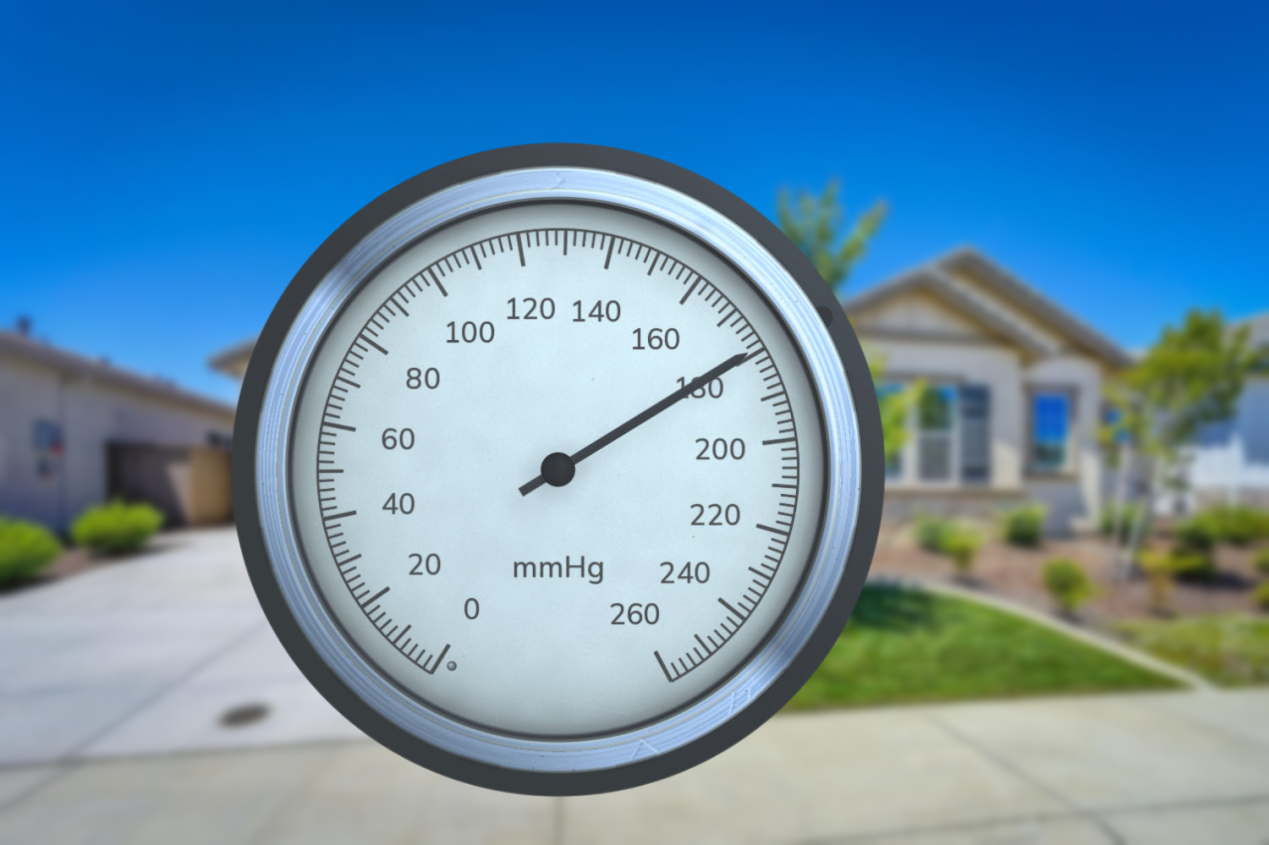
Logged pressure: 179 mmHg
